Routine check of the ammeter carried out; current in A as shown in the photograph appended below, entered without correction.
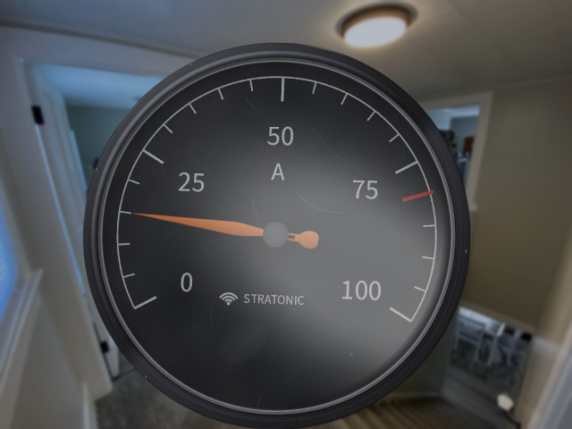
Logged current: 15 A
